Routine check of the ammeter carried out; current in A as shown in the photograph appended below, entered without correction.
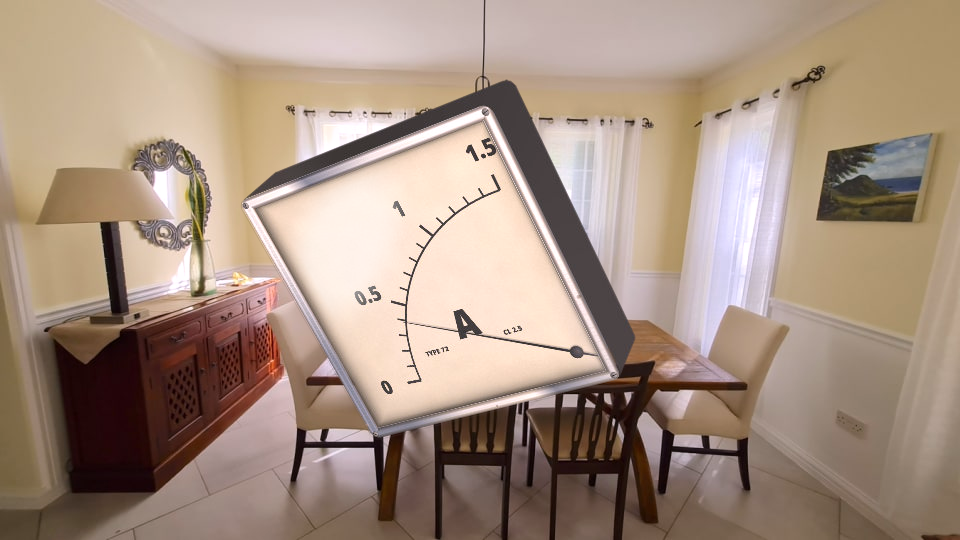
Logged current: 0.4 A
